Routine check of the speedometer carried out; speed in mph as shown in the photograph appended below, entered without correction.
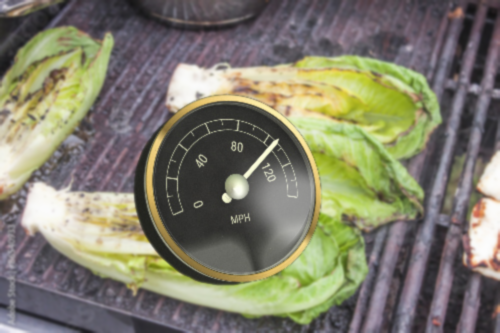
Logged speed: 105 mph
